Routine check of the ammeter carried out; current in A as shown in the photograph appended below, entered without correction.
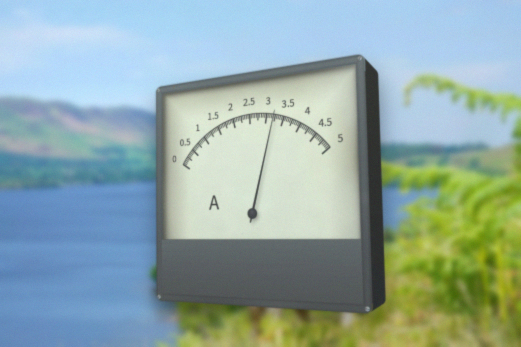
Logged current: 3.25 A
